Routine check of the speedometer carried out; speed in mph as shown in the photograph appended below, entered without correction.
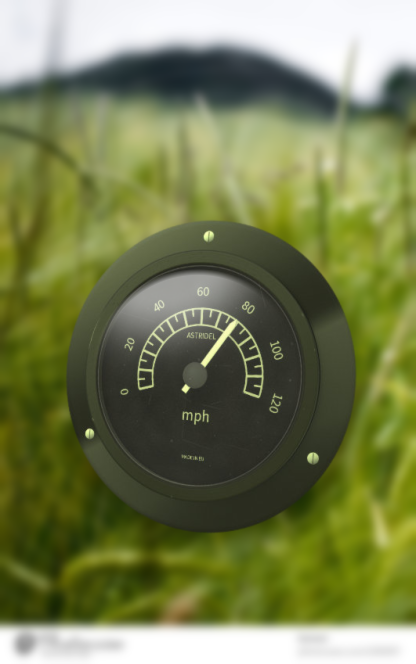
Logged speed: 80 mph
